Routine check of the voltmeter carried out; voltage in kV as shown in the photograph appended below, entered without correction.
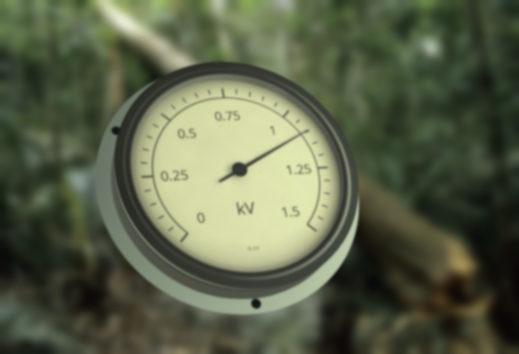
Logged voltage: 1.1 kV
